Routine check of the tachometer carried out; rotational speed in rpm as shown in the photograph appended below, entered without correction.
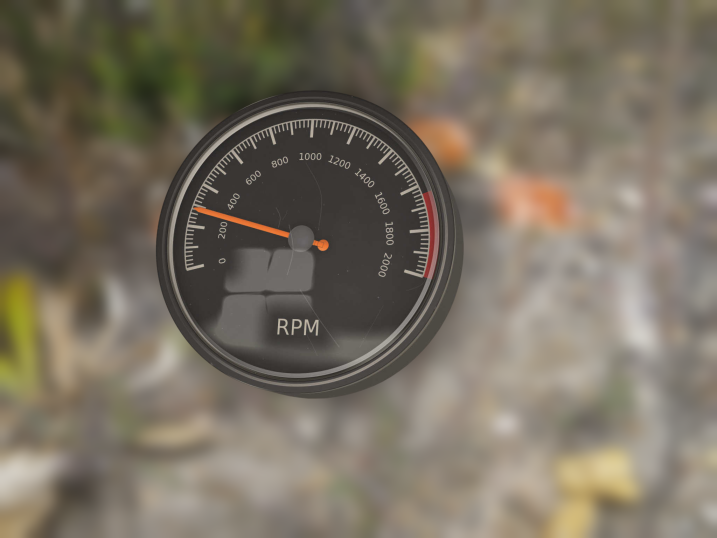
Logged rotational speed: 280 rpm
